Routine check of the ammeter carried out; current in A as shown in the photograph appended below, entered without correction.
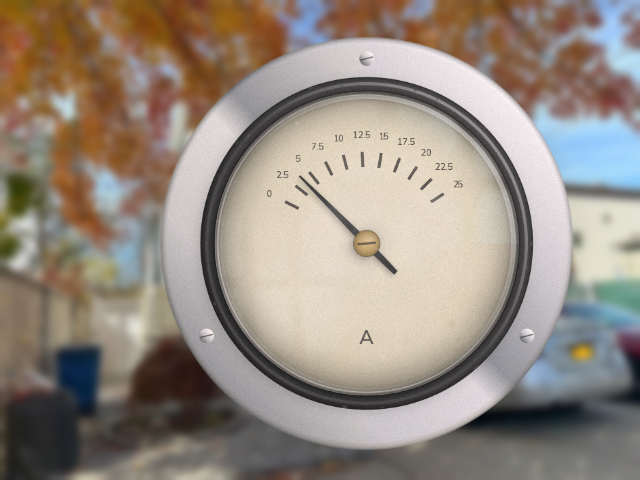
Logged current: 3.75 A
